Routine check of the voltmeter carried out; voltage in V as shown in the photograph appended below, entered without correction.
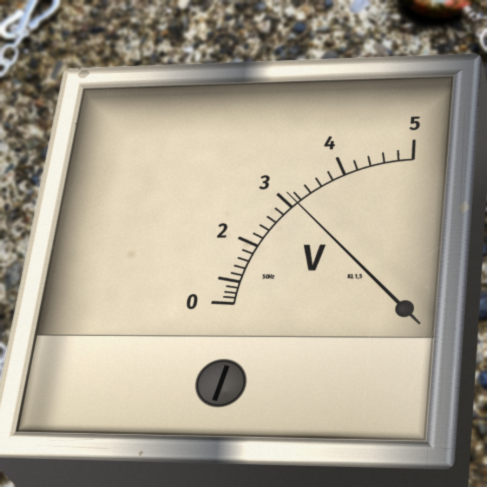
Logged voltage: 3.1 V
